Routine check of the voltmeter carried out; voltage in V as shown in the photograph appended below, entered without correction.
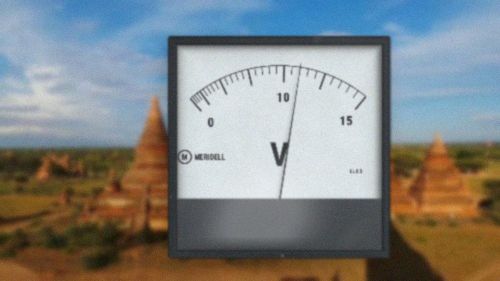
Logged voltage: 11 V
